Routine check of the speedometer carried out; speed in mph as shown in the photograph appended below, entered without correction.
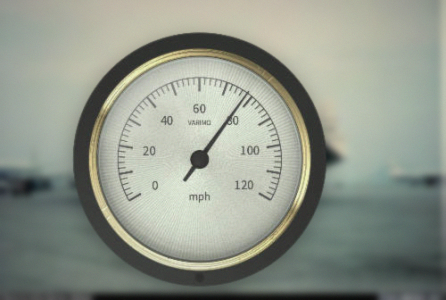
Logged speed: 78 mph
